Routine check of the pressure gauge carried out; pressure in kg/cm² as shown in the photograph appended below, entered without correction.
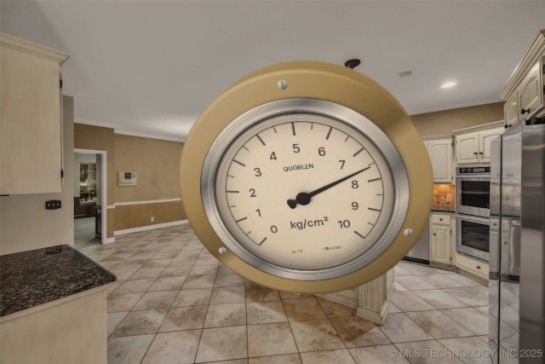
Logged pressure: 7.5 kg/cm²
